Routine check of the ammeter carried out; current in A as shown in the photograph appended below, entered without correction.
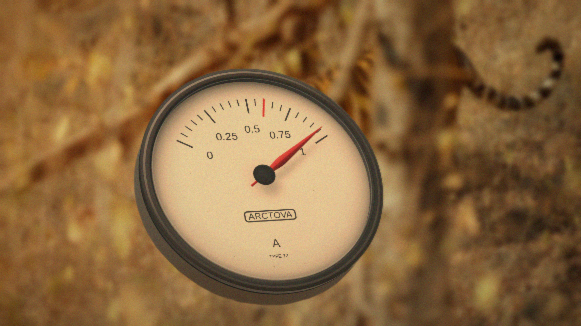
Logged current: 0.95 A
